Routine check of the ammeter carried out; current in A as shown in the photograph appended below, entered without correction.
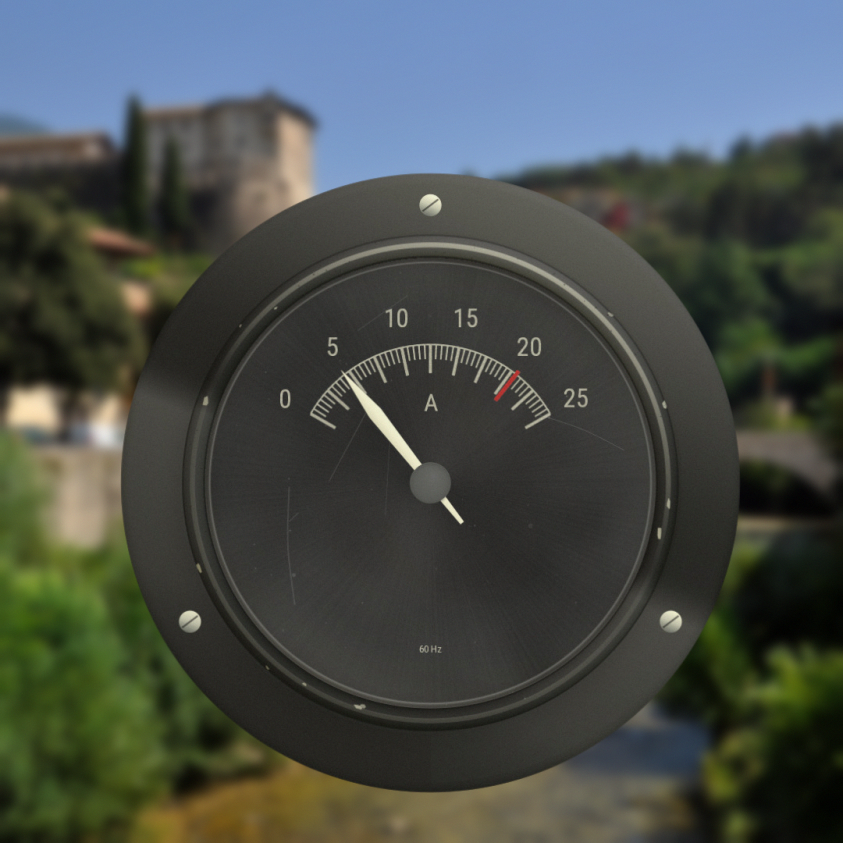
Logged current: 4.5 A
